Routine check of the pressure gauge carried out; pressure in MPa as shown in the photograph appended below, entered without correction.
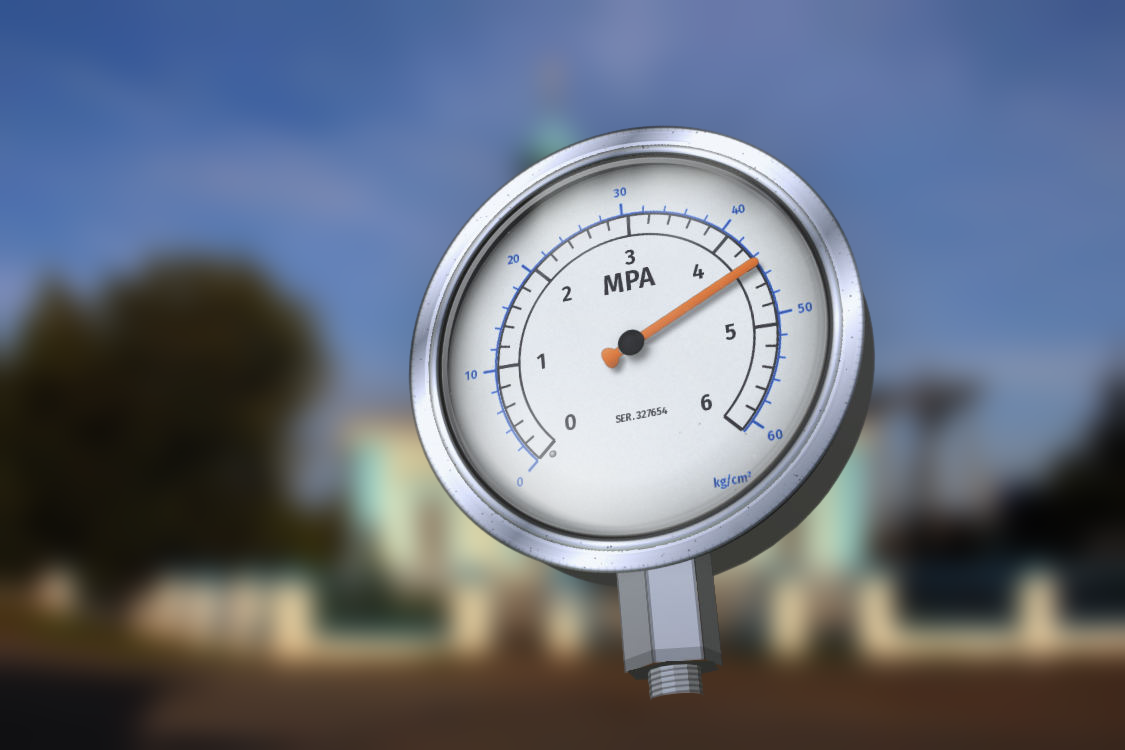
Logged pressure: 4.4 MPa
